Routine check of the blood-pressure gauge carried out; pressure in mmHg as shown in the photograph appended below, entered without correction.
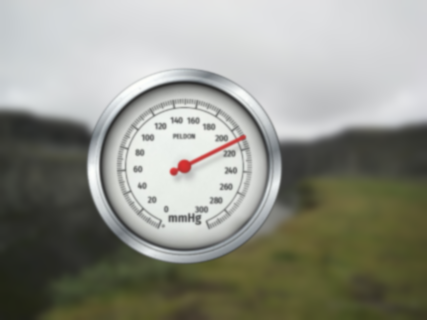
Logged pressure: 210 mmHg
